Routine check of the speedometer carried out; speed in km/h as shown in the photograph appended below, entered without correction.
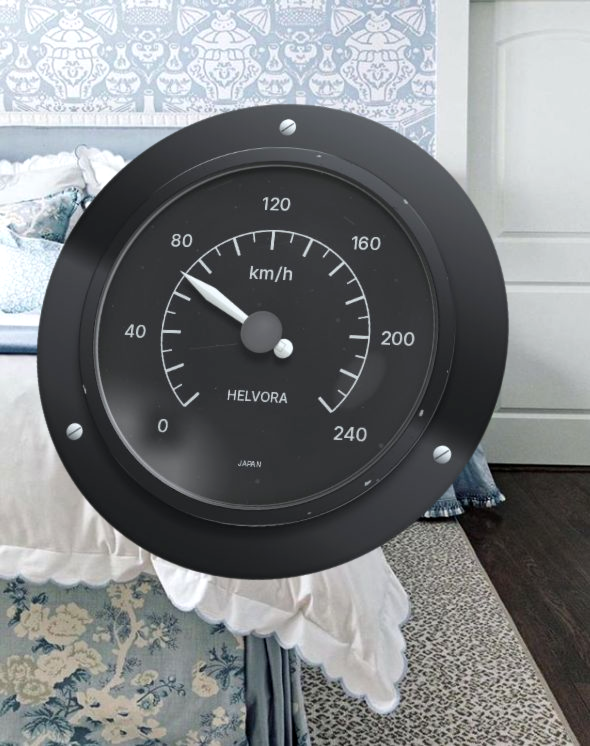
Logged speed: 70 km/h
